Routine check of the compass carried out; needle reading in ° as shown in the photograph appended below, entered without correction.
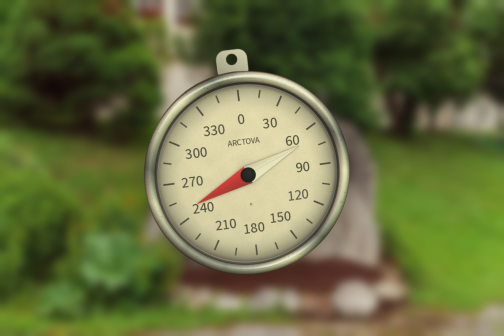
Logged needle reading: 247.5 °
